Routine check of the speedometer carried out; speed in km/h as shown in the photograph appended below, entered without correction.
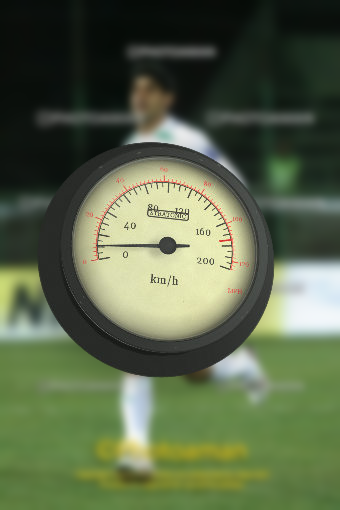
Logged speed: 10 km/h
